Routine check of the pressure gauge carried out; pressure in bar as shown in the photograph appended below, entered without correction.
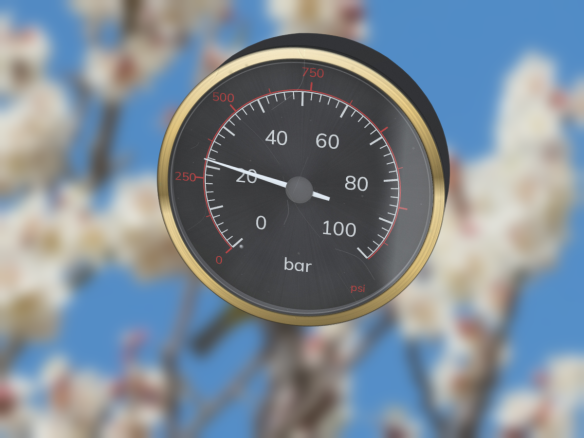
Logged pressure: 22 bar
